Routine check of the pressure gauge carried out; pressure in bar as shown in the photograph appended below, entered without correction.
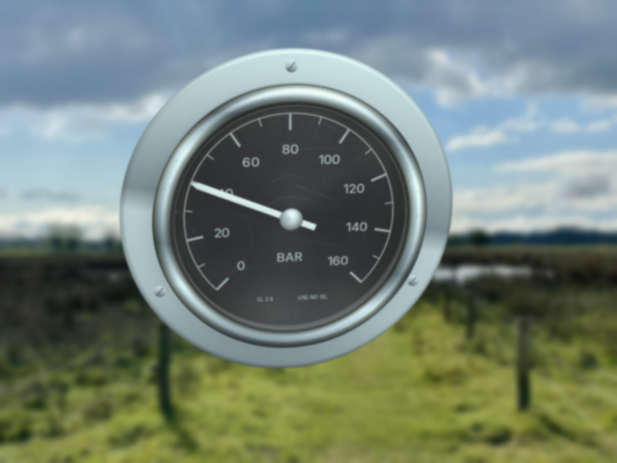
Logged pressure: 40 bar
